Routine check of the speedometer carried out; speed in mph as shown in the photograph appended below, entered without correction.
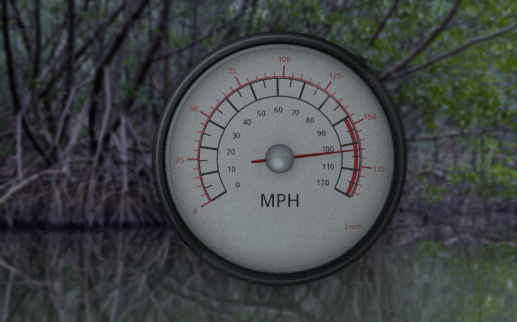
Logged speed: 102.5 mph
